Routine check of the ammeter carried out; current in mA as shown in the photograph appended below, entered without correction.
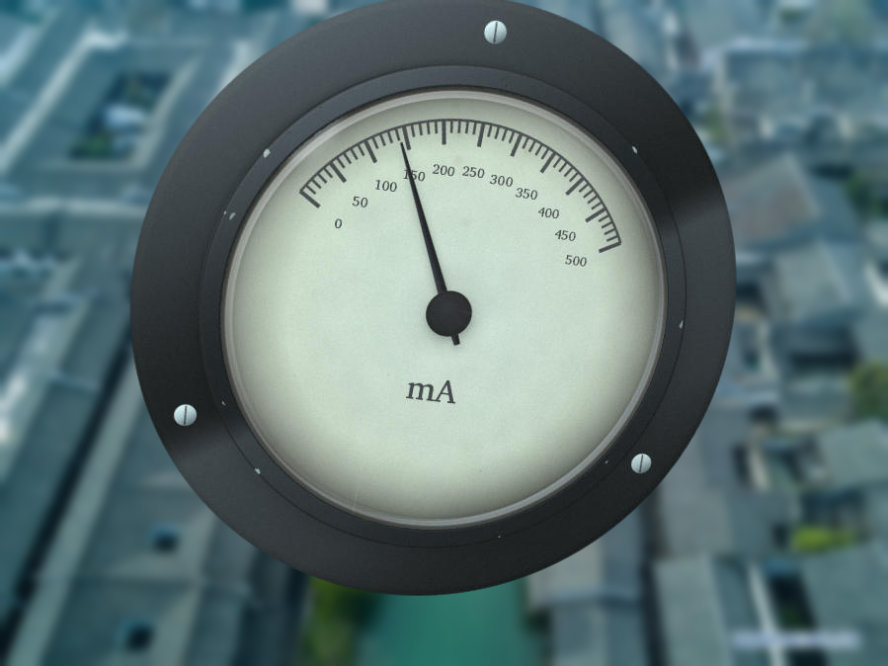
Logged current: 140 mA
